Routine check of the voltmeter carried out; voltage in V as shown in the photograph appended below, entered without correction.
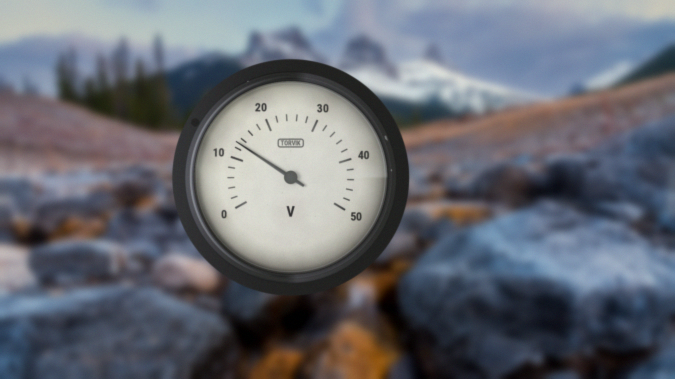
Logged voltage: 13 V
